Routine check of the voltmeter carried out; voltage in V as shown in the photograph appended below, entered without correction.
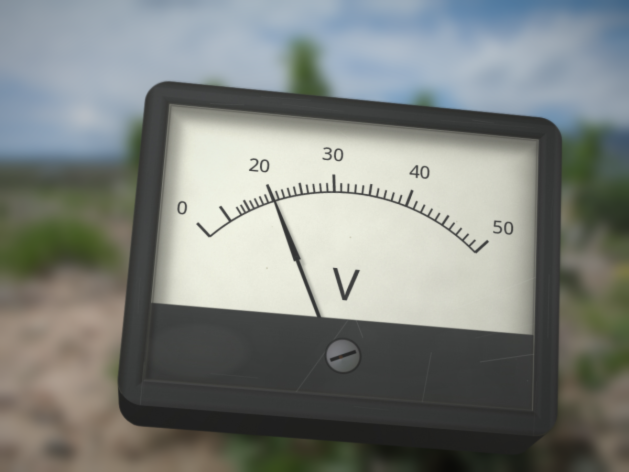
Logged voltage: 20 V
